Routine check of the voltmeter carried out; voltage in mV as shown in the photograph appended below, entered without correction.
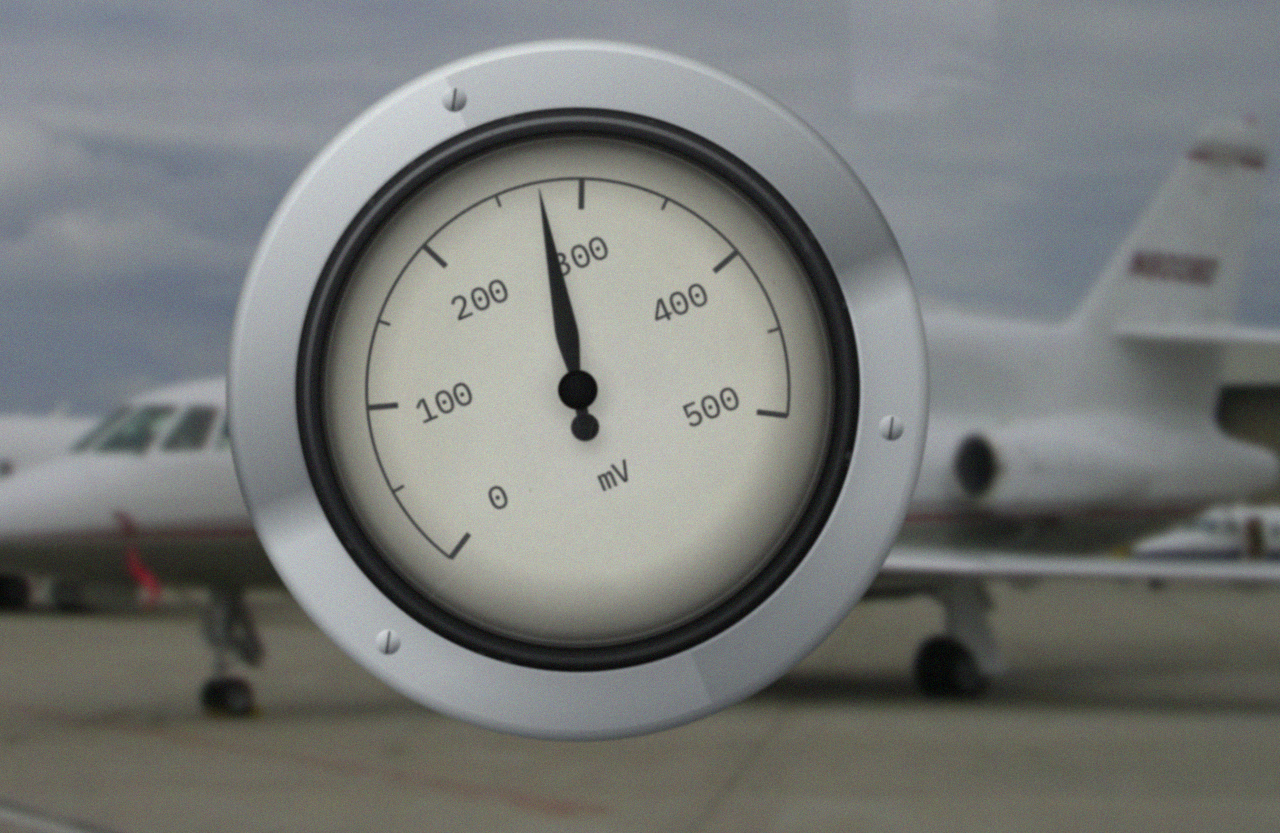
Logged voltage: 275 mV
